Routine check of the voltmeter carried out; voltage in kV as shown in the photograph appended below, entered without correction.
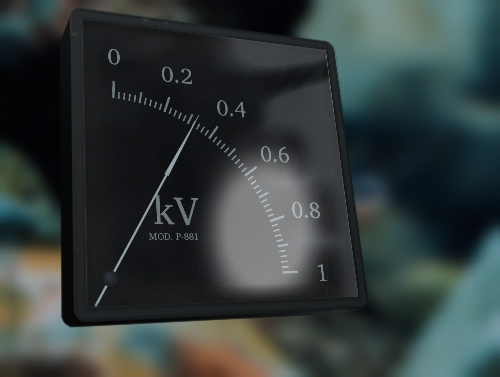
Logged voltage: 0.32 kV
